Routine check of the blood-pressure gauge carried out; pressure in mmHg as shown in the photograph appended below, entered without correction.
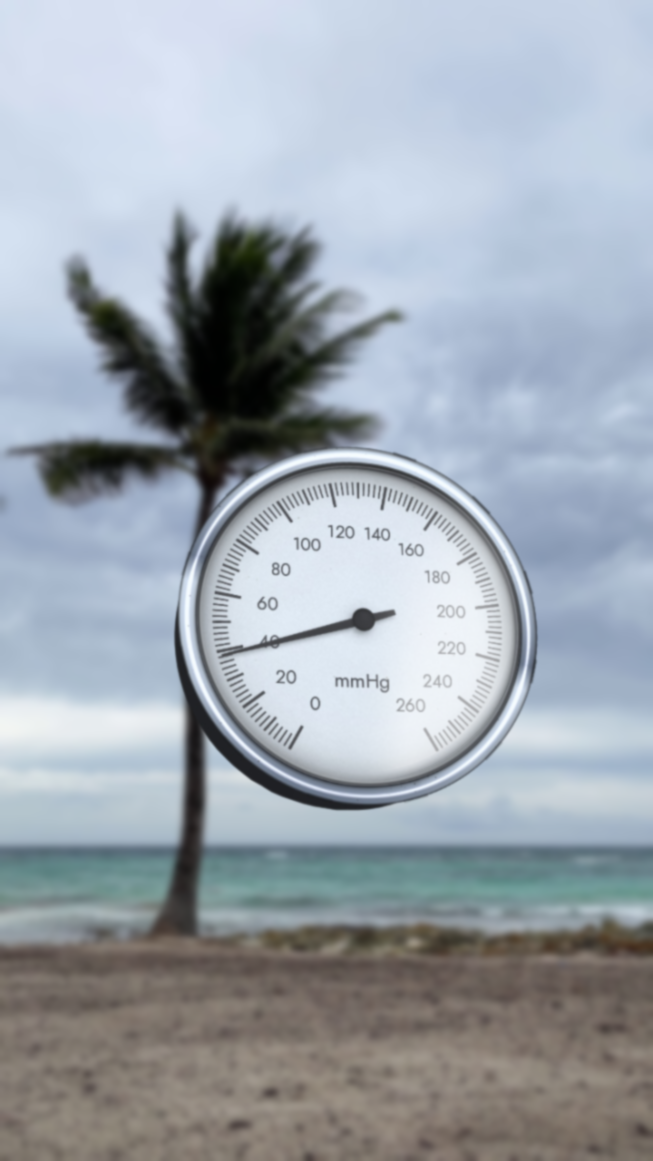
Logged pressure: 38 mmHg
